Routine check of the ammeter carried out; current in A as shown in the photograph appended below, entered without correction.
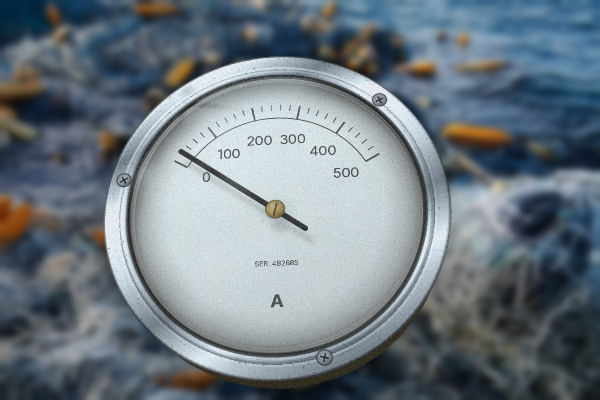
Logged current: 20 A
